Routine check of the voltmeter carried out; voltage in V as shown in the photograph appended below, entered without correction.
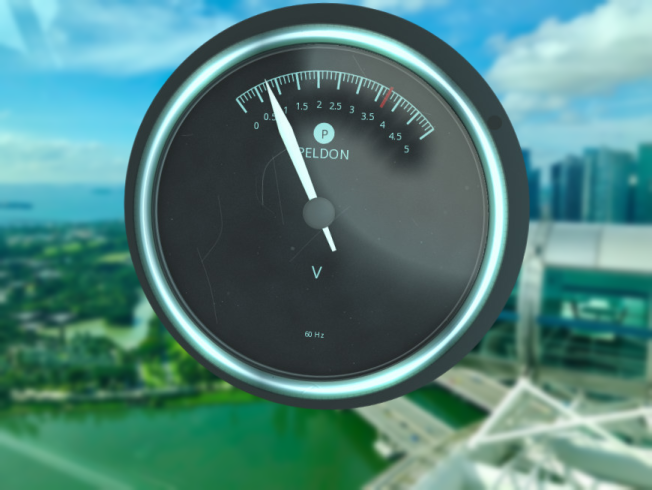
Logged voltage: 0.8 V
